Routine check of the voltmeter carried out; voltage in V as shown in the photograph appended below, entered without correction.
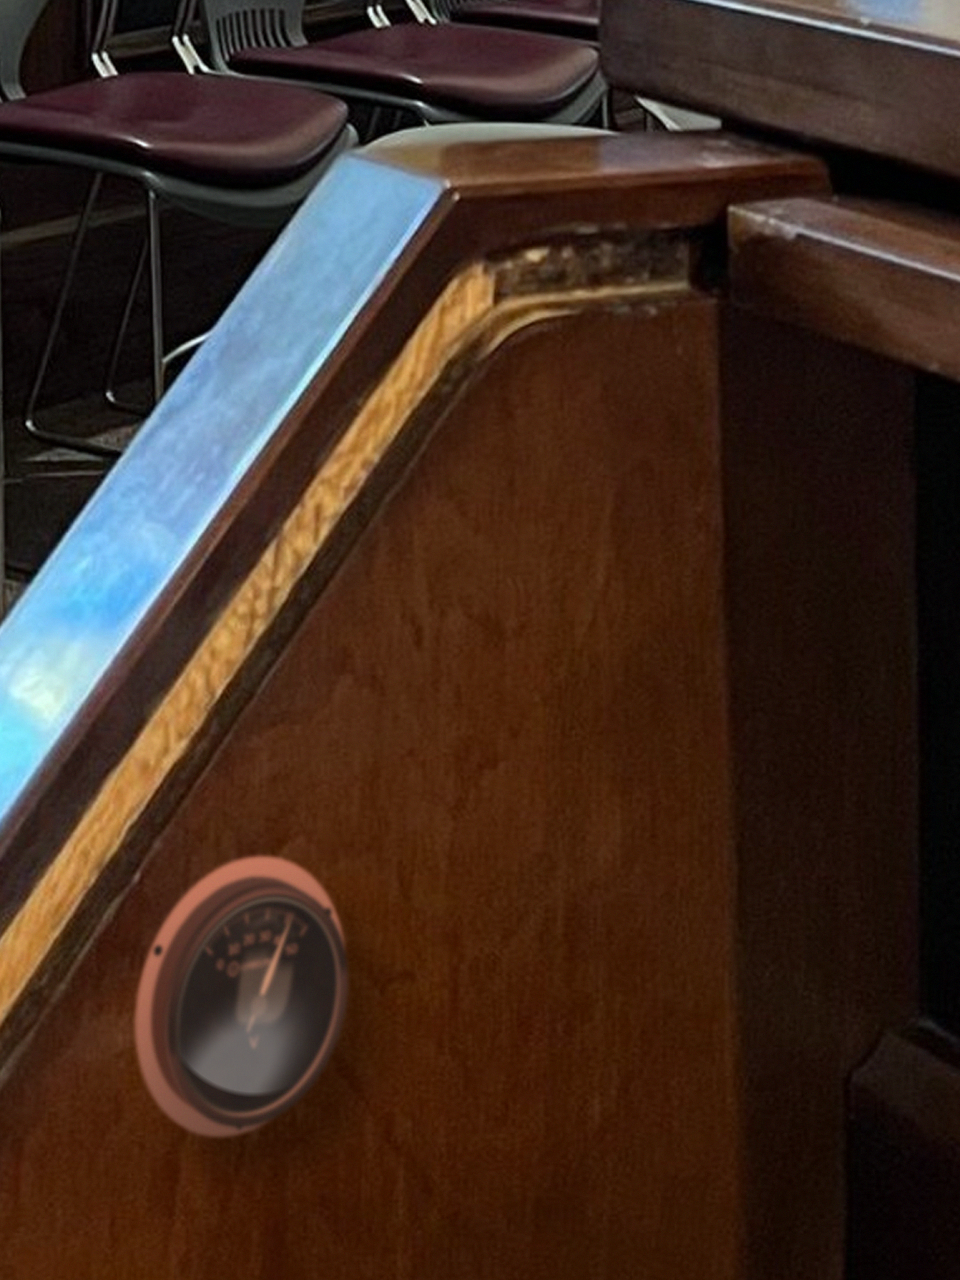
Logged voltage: 40 V
